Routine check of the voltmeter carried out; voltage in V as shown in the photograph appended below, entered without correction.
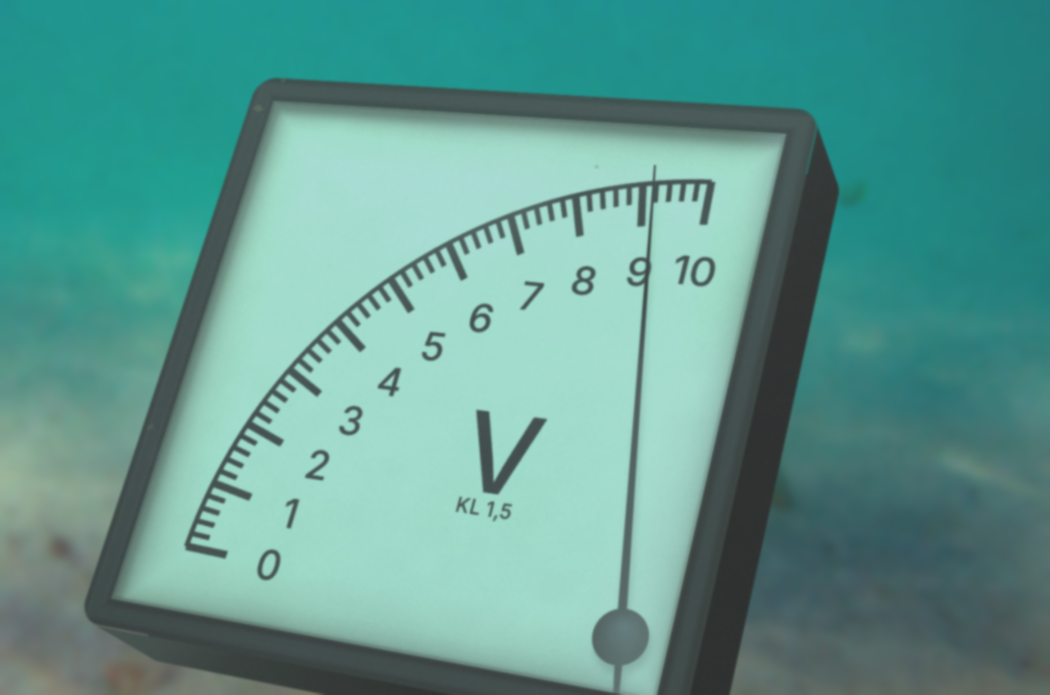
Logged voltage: 9.2 V
